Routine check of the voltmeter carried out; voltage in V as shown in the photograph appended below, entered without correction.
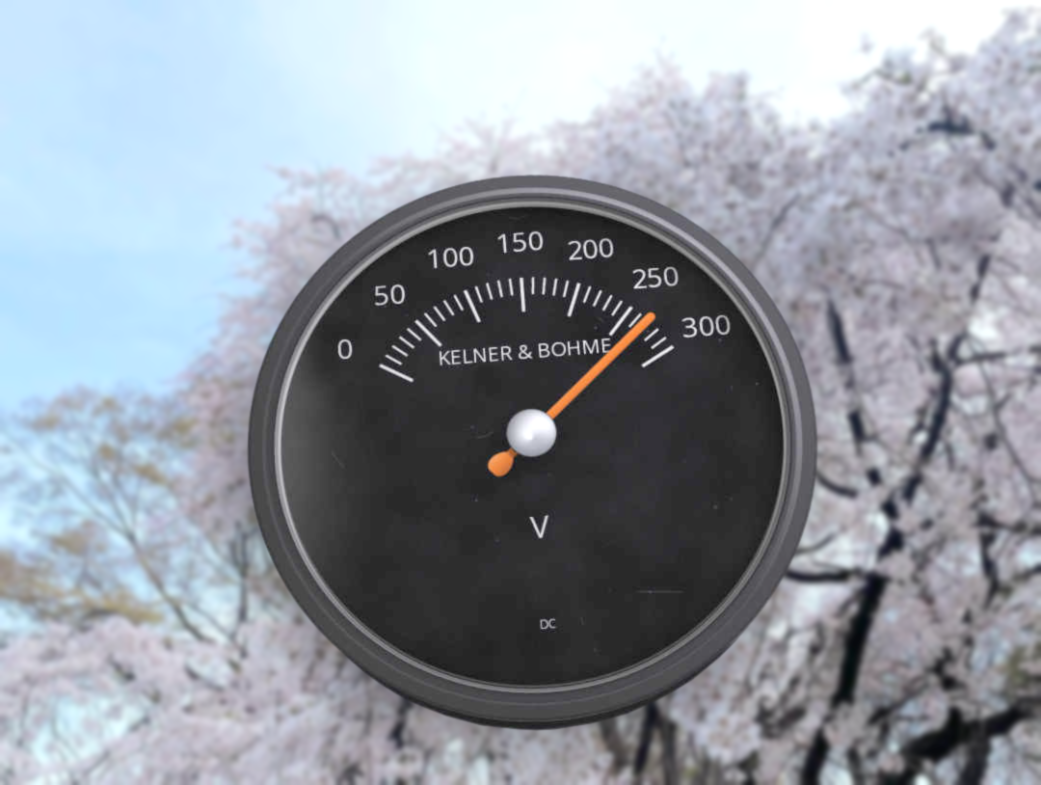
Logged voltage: 270 V
